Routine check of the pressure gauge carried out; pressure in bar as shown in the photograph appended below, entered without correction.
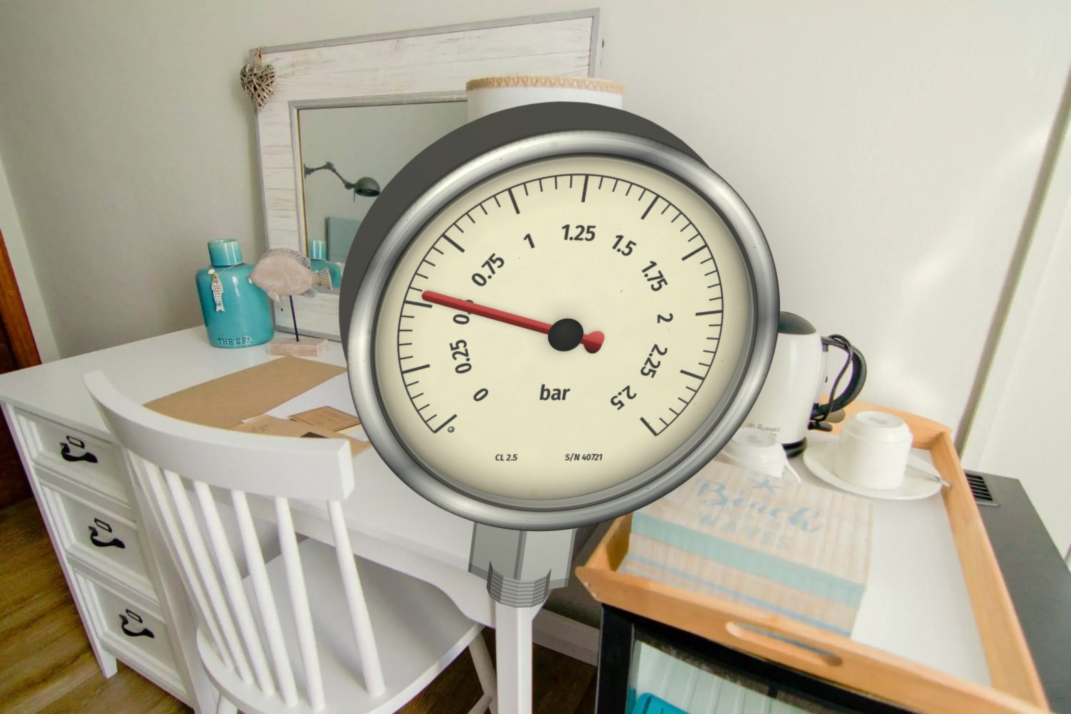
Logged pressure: 0.55 bar
